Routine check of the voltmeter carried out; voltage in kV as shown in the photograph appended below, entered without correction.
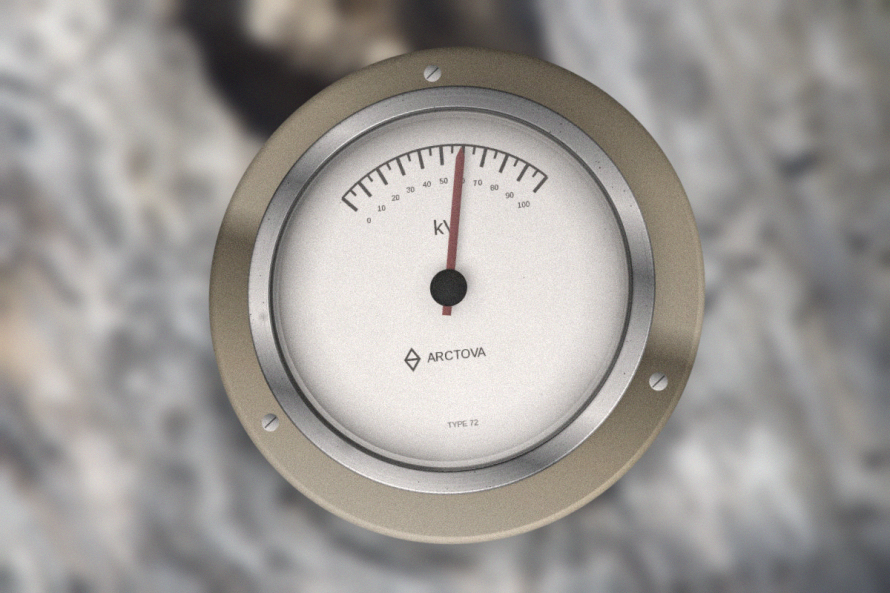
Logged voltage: 60 kV
